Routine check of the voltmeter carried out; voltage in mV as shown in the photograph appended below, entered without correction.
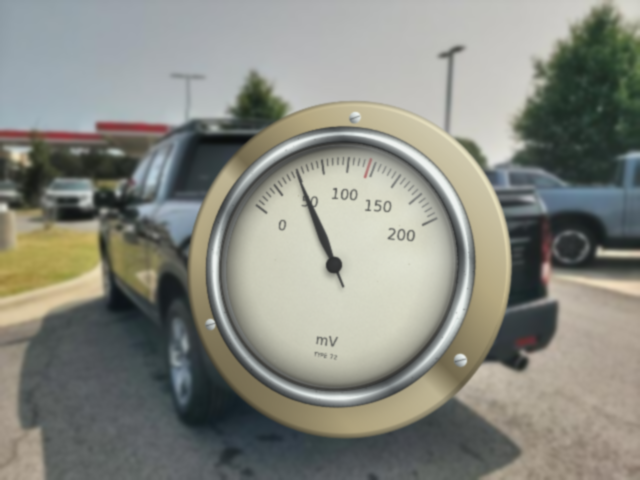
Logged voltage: 50 mV
